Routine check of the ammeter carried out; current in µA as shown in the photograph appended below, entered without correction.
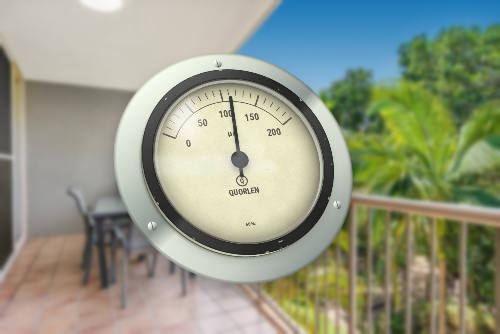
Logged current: 110 µA
